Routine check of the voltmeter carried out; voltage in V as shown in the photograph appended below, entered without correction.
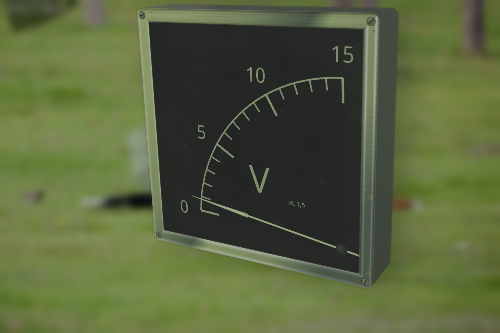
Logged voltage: 1 V
